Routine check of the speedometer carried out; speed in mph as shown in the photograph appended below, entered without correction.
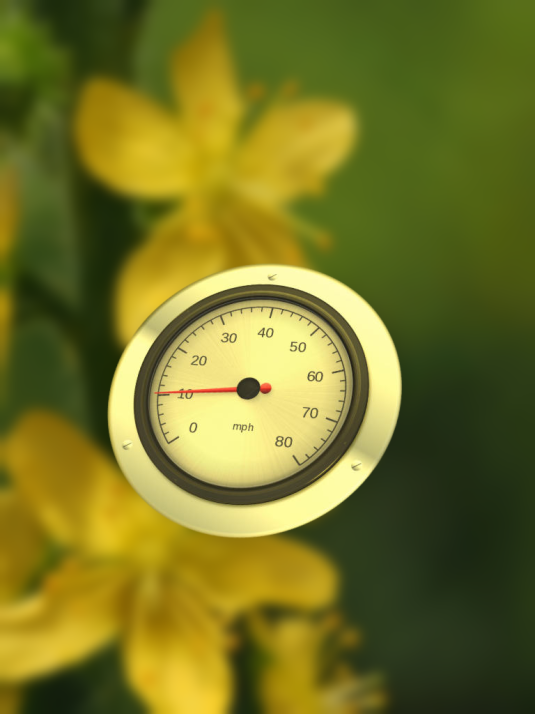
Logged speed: 10 mph
